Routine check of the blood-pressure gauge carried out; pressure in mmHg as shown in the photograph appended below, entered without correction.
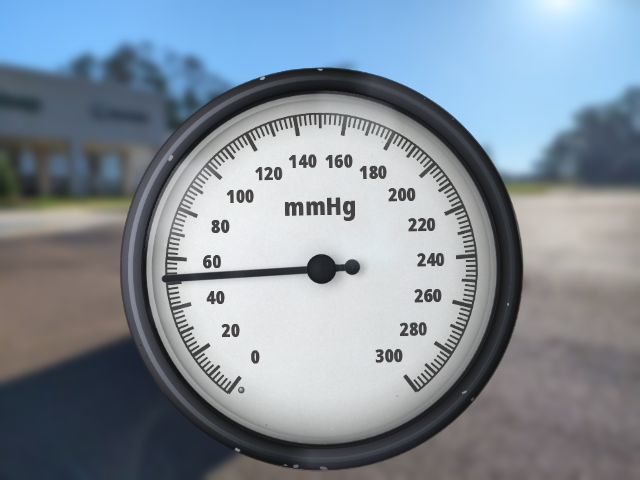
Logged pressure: 52 mmHg
